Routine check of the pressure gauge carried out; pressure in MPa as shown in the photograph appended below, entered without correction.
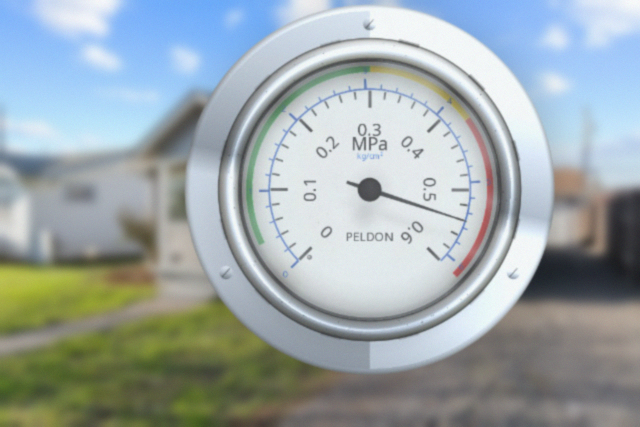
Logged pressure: 0.54 MPa
